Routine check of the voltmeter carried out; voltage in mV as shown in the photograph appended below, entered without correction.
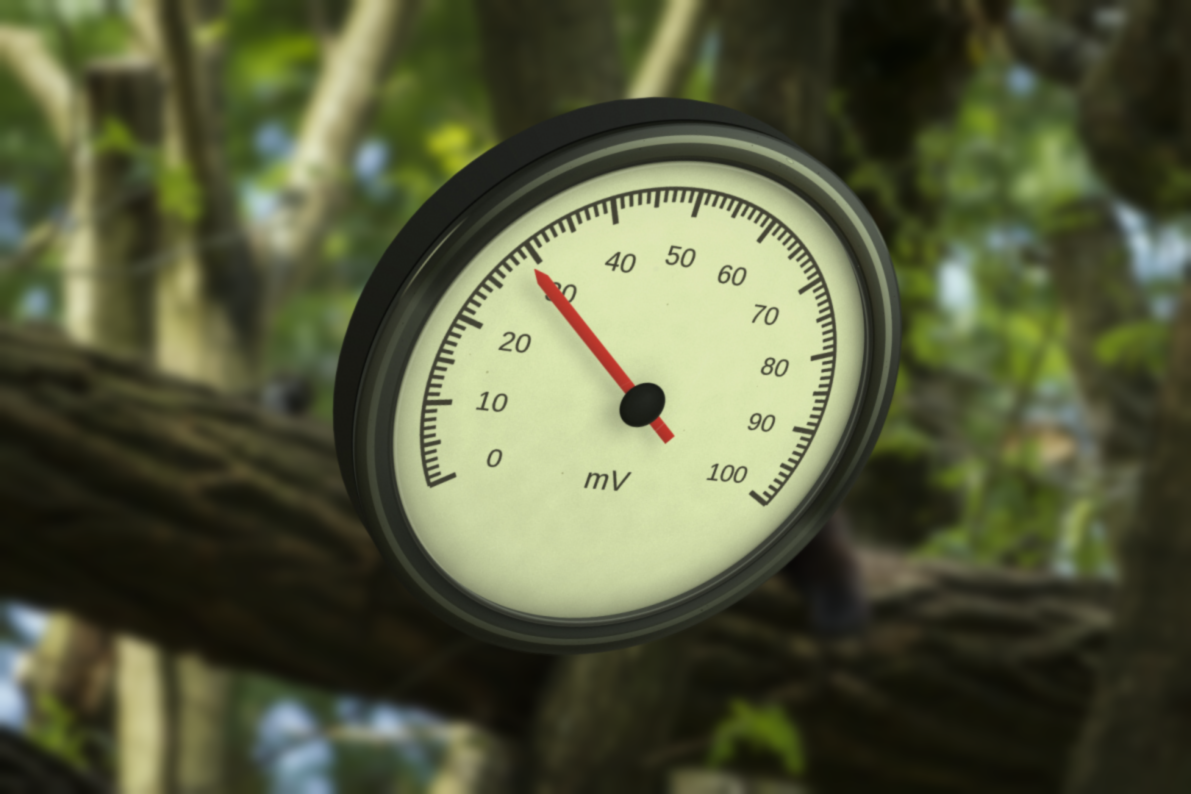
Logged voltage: 29 mV
